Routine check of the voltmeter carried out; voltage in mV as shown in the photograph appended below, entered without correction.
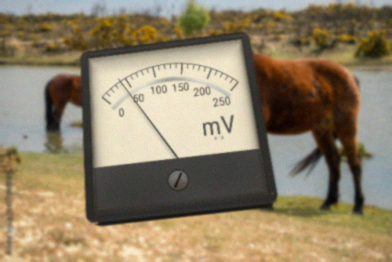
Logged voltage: 40 mV
